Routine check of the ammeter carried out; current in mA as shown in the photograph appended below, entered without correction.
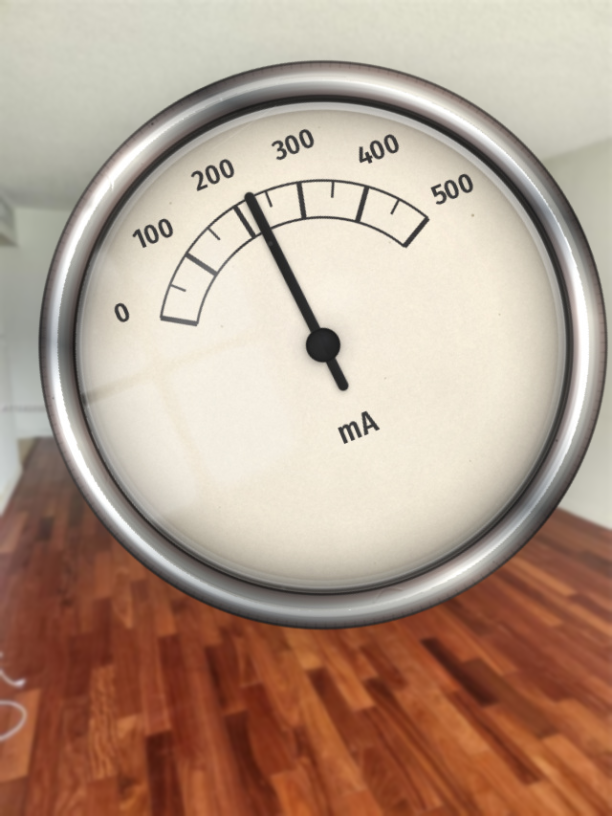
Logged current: 225 mA
